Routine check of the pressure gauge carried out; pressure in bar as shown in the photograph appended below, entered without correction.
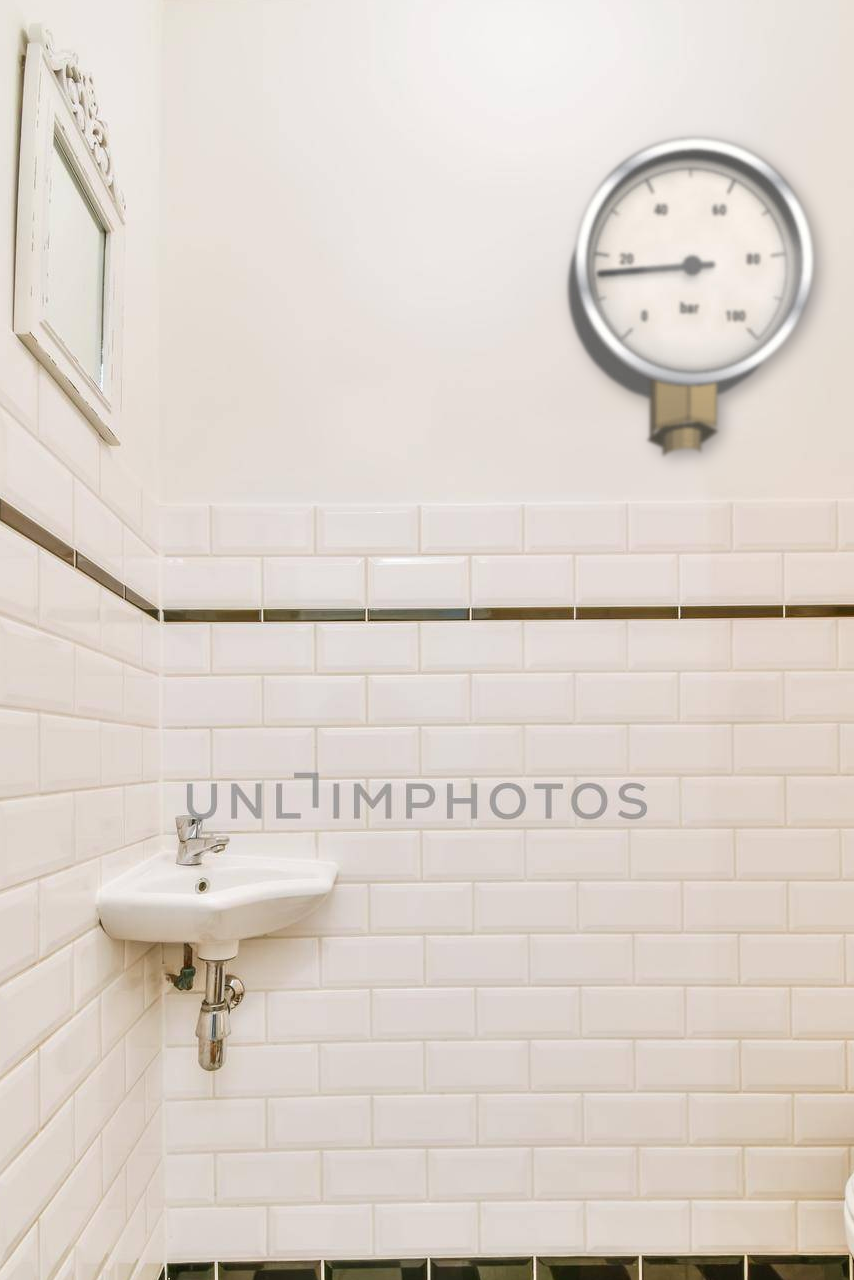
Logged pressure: 15 bar
